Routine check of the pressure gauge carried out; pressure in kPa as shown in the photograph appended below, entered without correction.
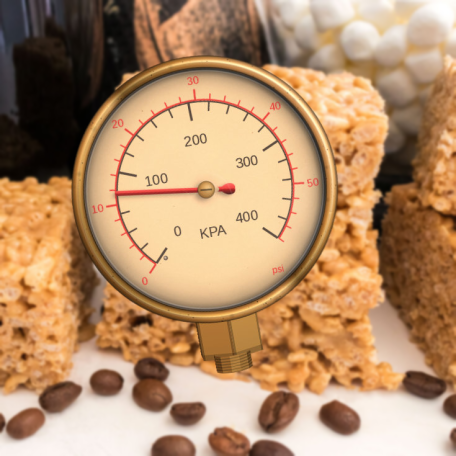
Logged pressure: 80 kPa
